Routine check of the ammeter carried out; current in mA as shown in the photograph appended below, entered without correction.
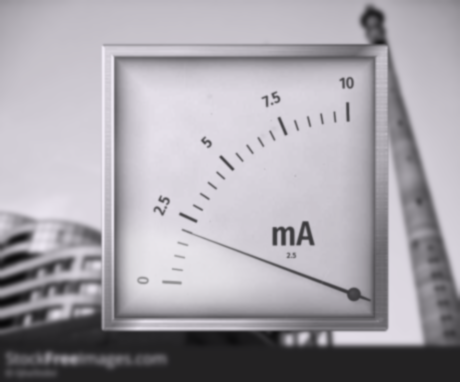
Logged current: 2 mA
